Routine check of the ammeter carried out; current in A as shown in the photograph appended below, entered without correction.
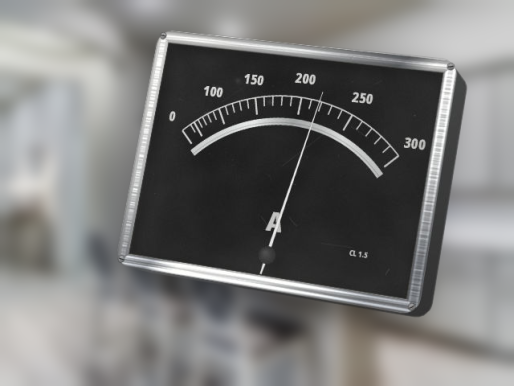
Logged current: 220 A
